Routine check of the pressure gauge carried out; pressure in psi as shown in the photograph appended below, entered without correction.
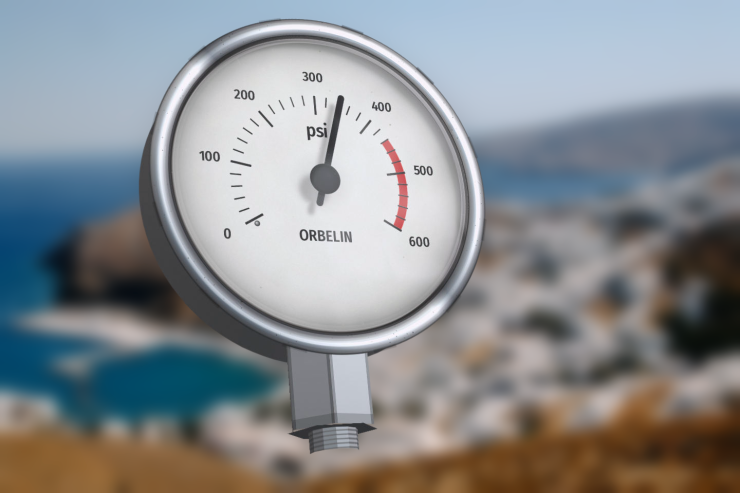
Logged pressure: 340 psi
